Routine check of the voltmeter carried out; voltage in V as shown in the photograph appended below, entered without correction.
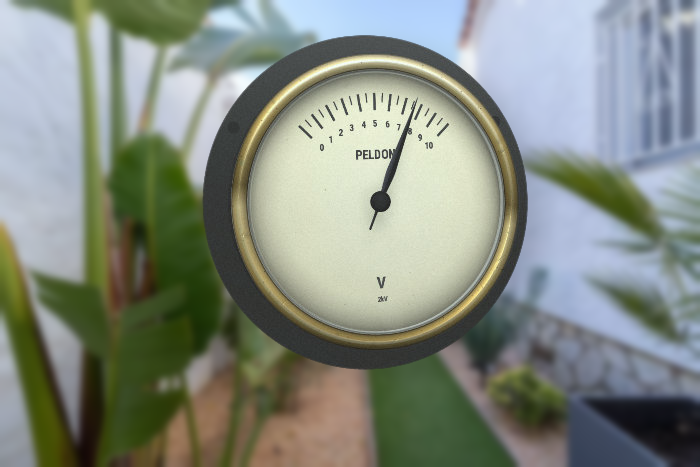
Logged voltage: 7.5 V
